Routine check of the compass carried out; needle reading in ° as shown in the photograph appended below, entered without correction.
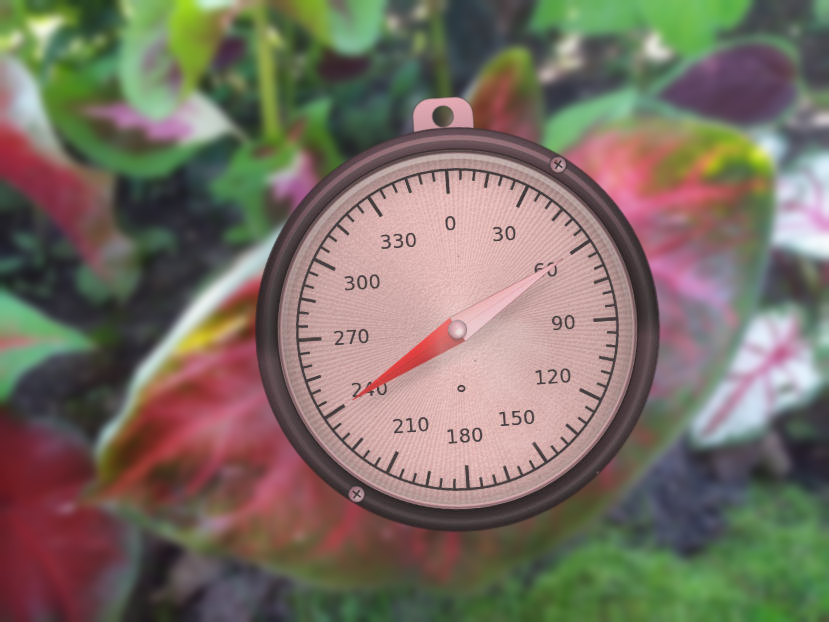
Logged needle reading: 240 °
